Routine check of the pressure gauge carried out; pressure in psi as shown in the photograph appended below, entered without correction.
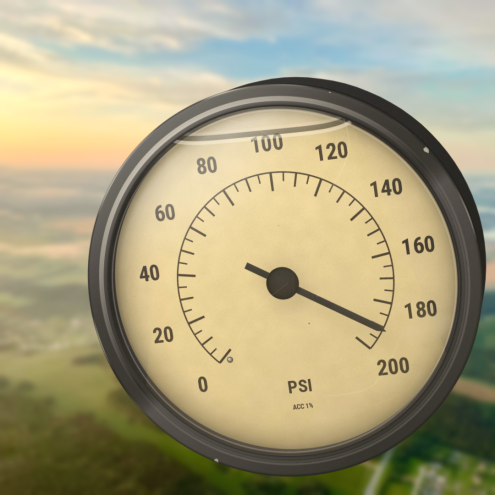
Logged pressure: 190 psi
